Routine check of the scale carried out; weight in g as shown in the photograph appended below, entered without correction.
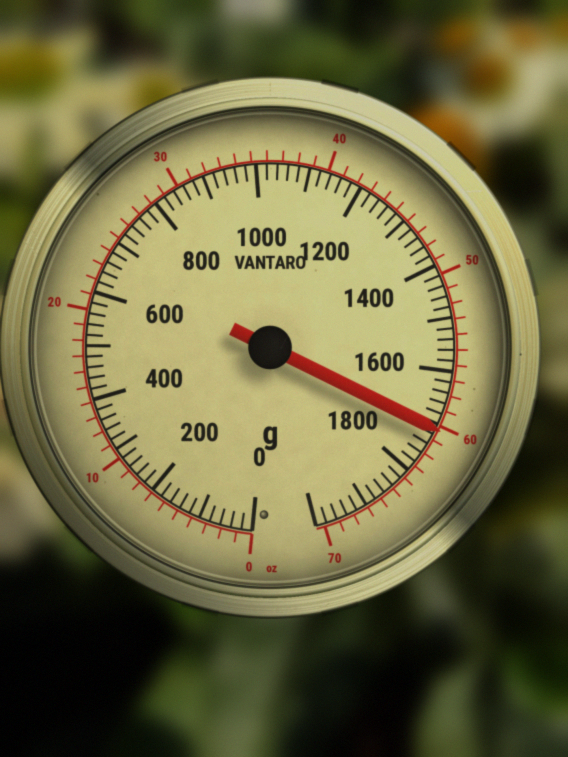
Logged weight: 1710 g
